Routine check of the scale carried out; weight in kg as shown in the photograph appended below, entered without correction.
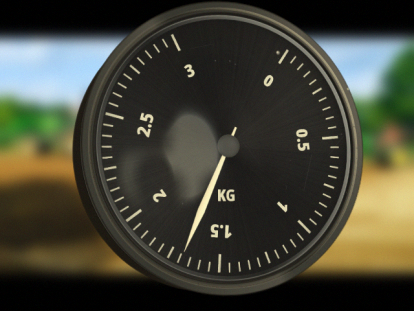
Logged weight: 1.7 kg
